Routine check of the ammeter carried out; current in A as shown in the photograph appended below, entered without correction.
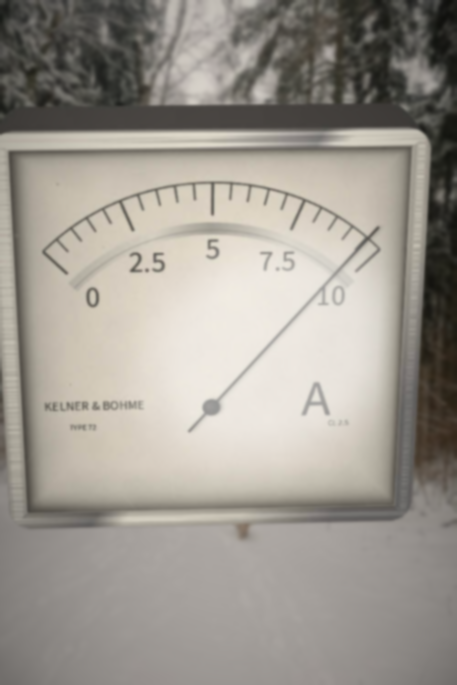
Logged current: 9.5 A
